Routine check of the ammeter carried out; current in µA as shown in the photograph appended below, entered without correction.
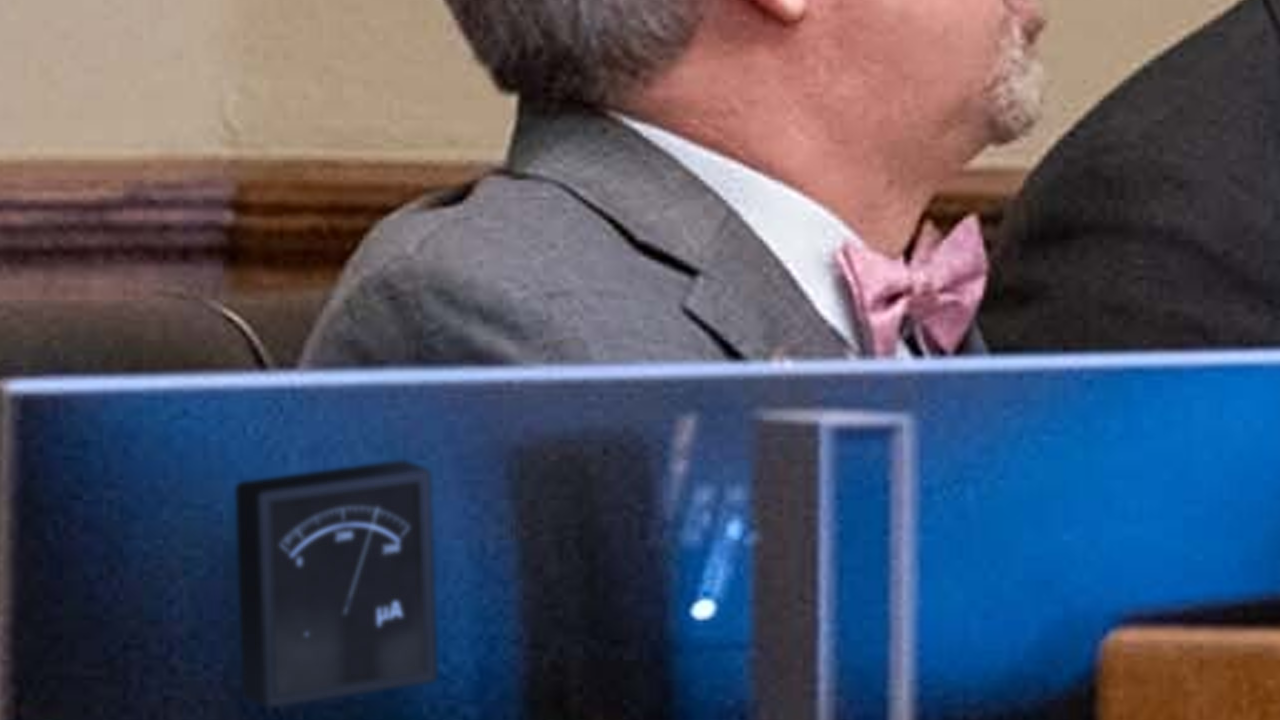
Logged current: 250 µA
